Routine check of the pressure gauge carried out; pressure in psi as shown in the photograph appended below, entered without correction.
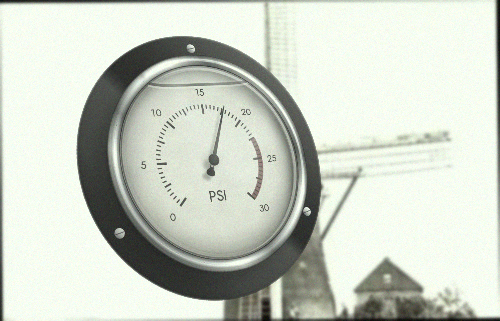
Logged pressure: 17.5 psi
